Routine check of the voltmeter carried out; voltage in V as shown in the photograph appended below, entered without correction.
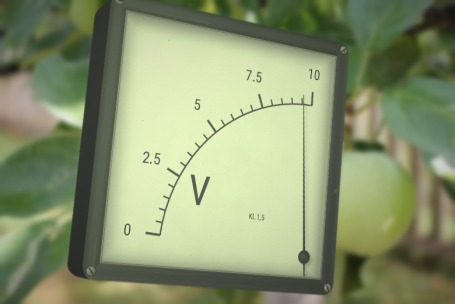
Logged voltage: 9.5 V
